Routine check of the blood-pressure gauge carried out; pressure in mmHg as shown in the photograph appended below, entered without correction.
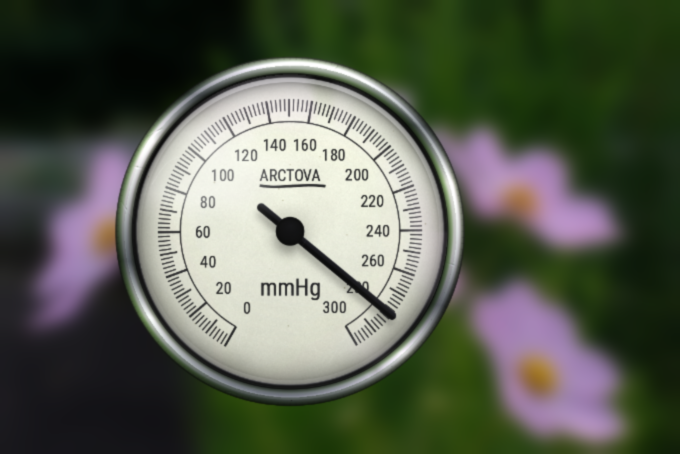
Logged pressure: 280 mmHg
